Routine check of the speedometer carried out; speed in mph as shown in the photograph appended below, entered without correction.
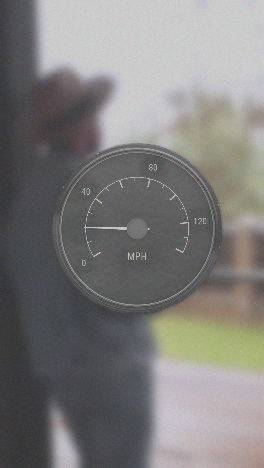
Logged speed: 20 mph
